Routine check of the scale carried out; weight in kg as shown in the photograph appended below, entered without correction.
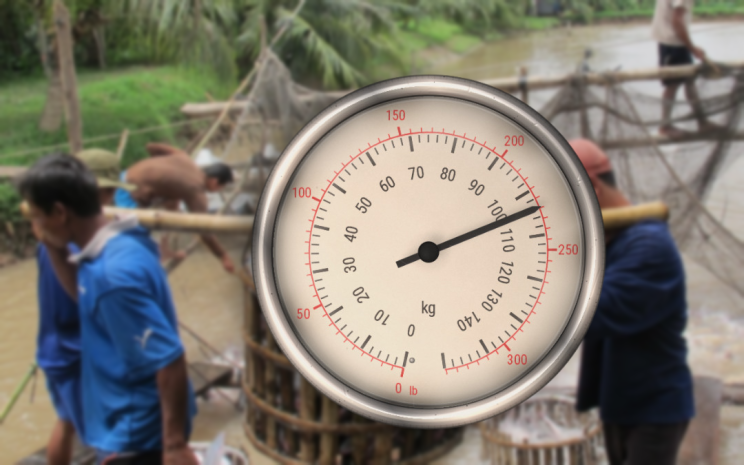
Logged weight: 104 kg
